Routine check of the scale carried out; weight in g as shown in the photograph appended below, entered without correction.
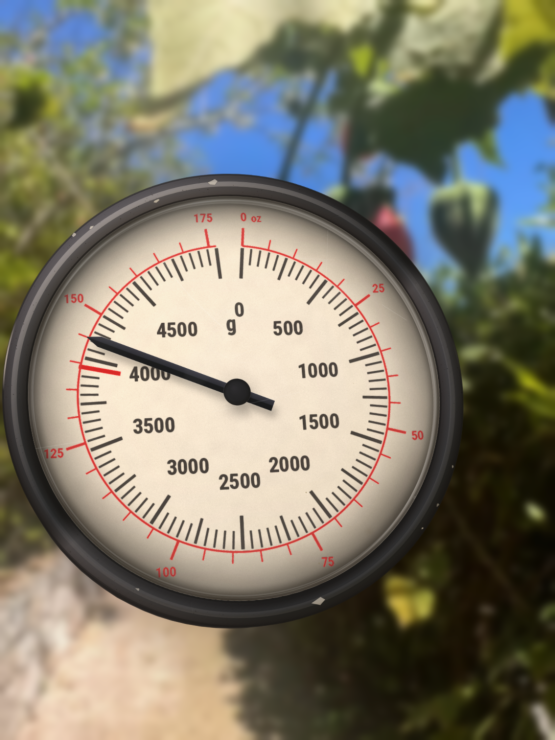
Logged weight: 4100 g
